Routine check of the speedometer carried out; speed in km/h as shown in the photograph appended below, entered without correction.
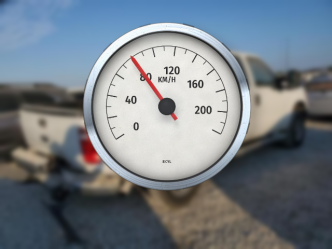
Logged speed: 80 km/h
